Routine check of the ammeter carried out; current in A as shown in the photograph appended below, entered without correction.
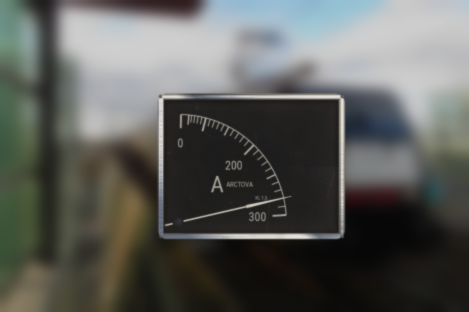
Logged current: 280 A
